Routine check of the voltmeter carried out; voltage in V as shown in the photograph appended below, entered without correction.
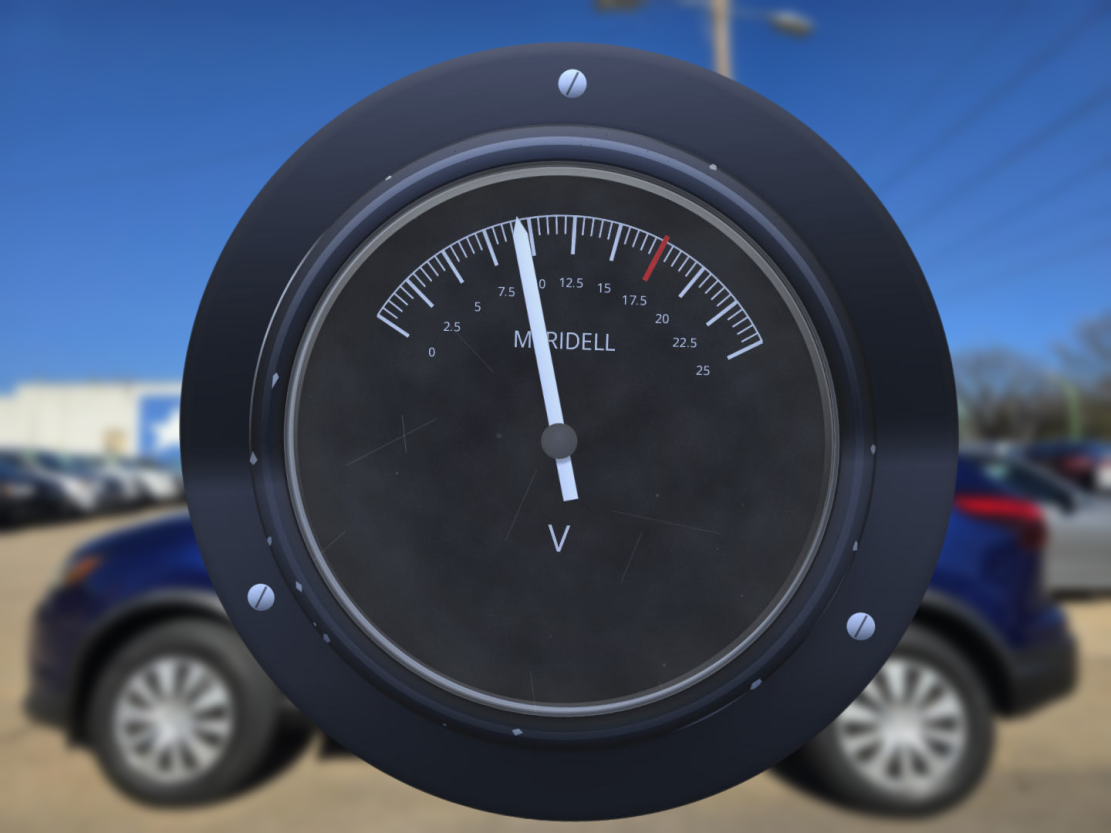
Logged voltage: 9.5 V
